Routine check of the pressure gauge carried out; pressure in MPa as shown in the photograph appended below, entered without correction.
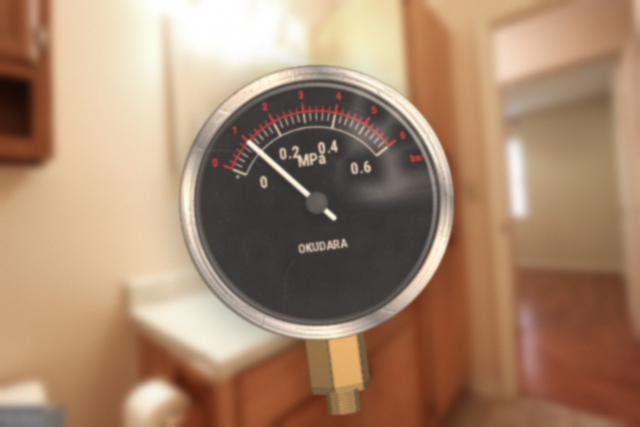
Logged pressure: 0.1 MPa
